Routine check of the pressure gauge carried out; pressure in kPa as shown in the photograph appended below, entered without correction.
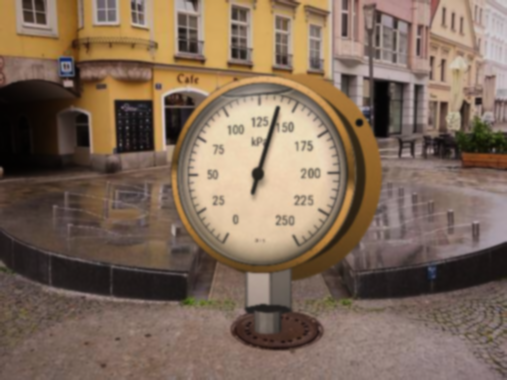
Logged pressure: 140 kPa
